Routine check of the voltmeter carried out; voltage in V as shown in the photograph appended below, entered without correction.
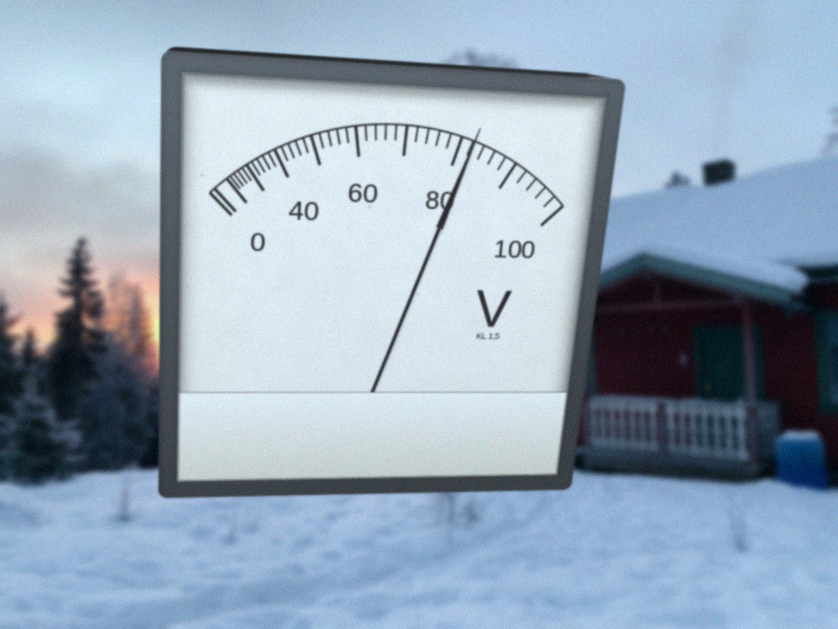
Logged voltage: 82 V
